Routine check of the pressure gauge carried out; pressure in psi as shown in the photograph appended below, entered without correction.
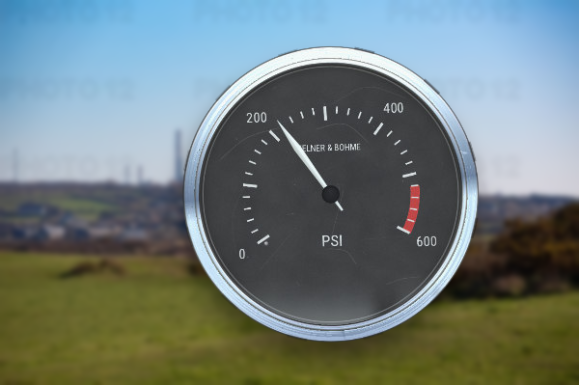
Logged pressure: 220 psi
